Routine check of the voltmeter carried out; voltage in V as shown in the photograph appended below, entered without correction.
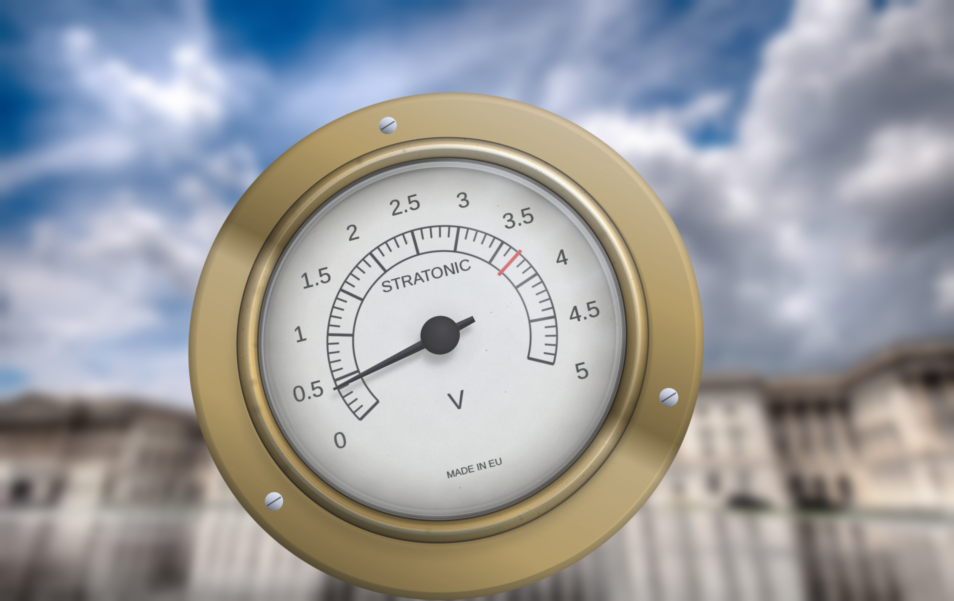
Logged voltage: 0.4 V
